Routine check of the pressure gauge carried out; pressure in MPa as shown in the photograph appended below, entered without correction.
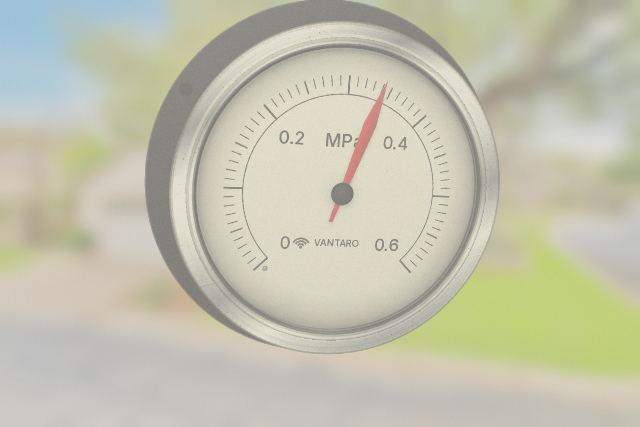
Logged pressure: 0.34 MPa
